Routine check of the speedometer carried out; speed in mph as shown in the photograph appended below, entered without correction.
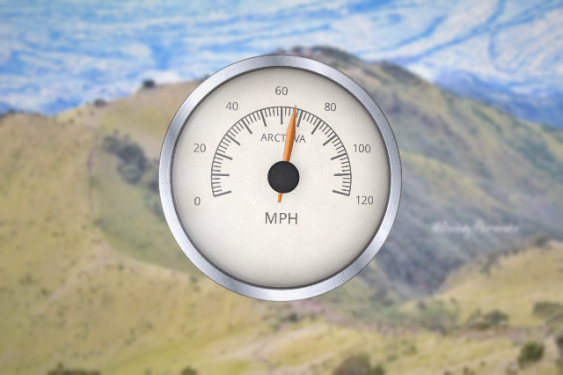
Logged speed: 66 mph
